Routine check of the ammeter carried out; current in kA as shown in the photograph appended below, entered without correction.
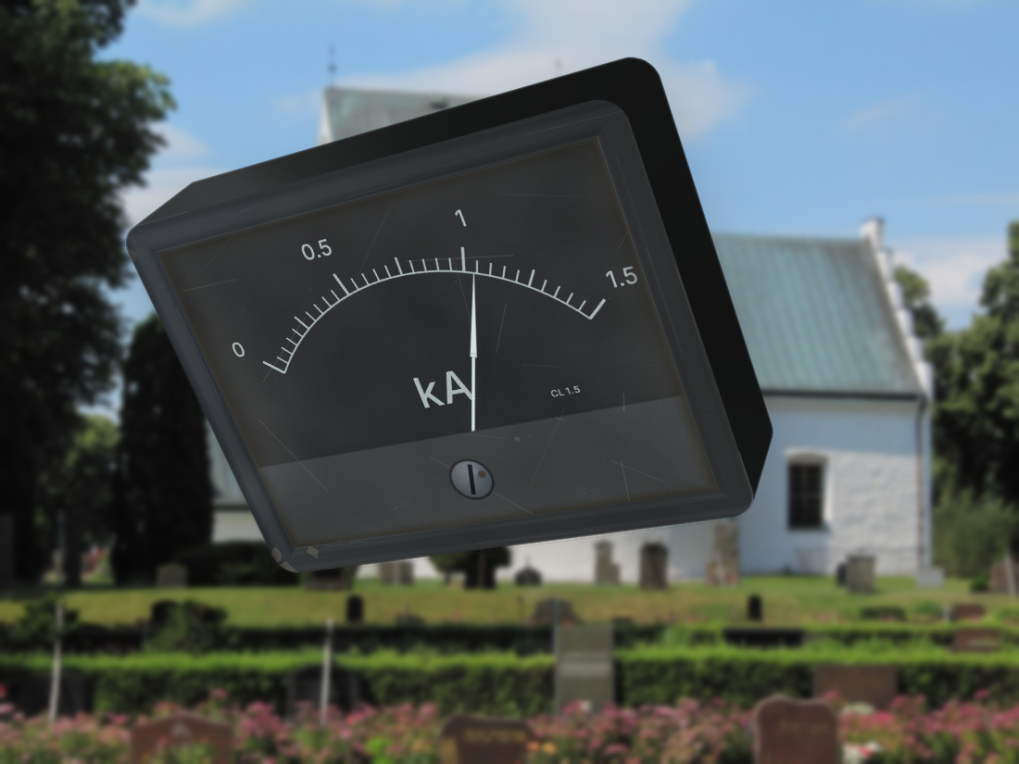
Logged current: 1.05 kA
